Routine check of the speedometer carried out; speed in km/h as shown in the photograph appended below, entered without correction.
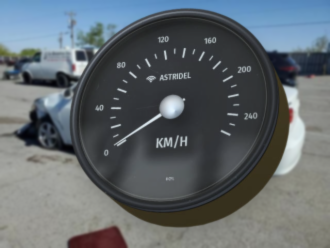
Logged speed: 0 km/h
